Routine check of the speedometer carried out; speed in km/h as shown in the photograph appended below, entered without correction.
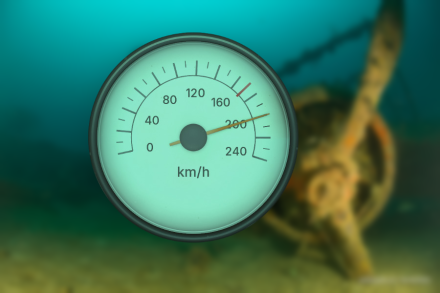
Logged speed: 200 km/h
